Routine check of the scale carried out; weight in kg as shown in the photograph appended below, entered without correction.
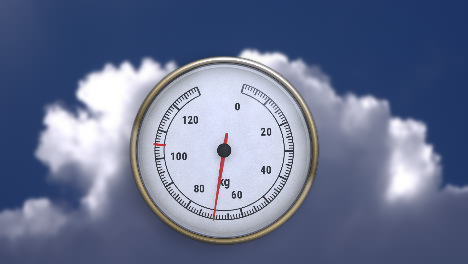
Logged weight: 70 kg
